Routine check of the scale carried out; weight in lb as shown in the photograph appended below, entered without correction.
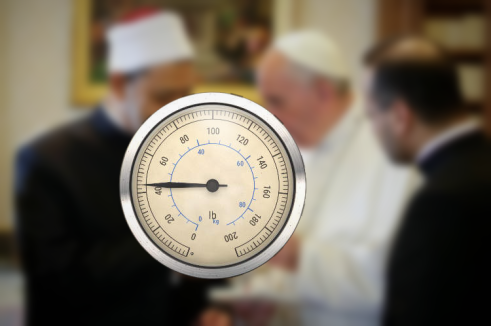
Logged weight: 44 lb
